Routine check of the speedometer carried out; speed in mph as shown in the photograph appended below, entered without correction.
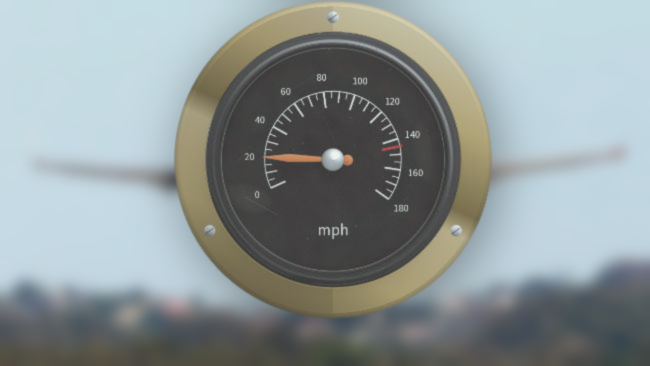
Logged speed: 20 mph
